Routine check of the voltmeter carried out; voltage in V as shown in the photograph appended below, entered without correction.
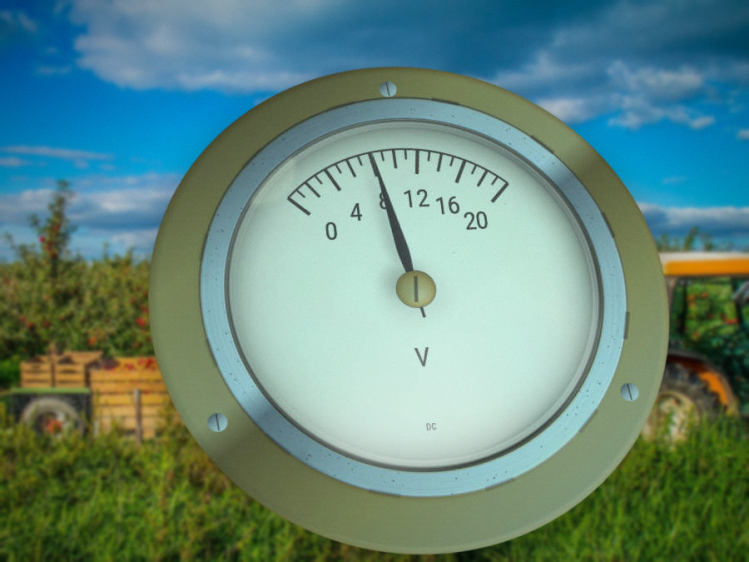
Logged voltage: 8 V
